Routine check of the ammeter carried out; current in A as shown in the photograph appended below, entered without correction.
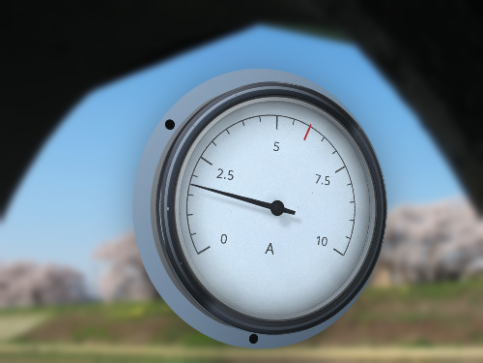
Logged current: 1.75 A
